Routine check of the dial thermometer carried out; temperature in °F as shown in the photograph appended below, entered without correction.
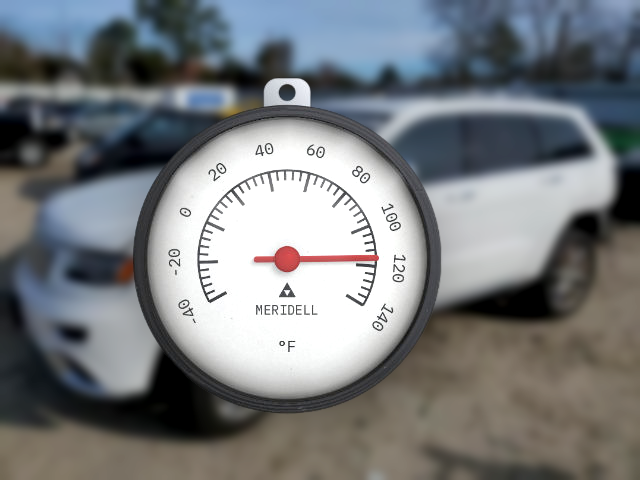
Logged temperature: 116 °F
